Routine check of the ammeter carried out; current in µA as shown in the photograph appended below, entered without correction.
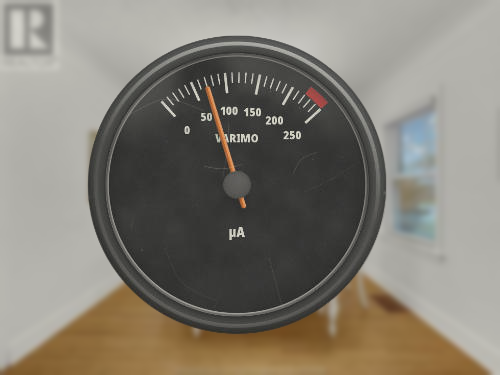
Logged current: 70 µA
